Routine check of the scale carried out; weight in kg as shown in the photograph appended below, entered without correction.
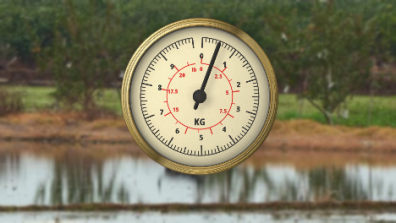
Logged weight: 0.5 kg
